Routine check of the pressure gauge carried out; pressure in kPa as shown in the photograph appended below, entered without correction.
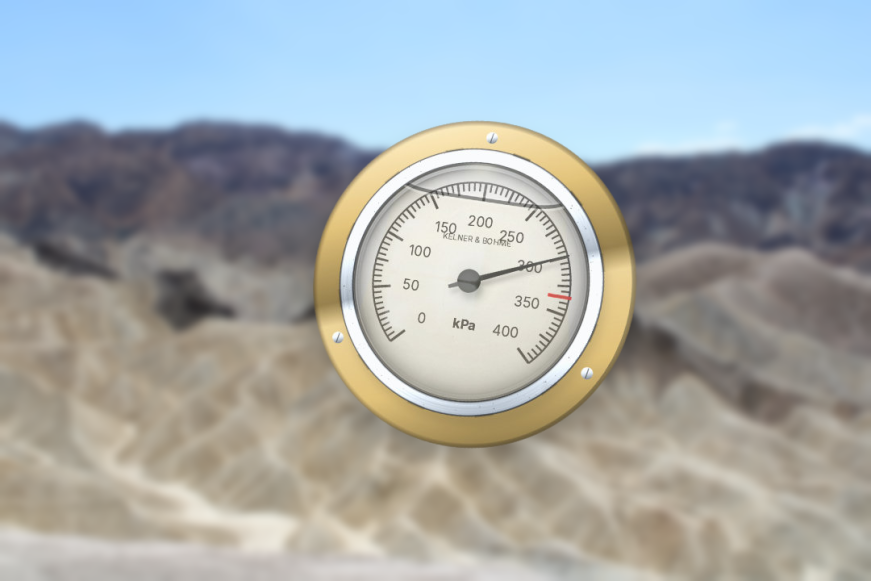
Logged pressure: 300 kPa
